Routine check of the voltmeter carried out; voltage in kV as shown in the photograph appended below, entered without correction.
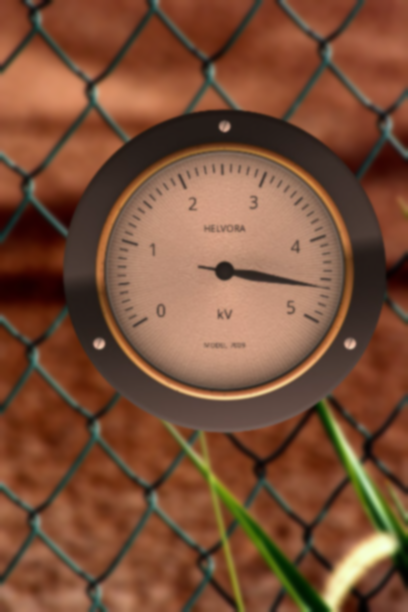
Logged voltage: 4.6 kV
